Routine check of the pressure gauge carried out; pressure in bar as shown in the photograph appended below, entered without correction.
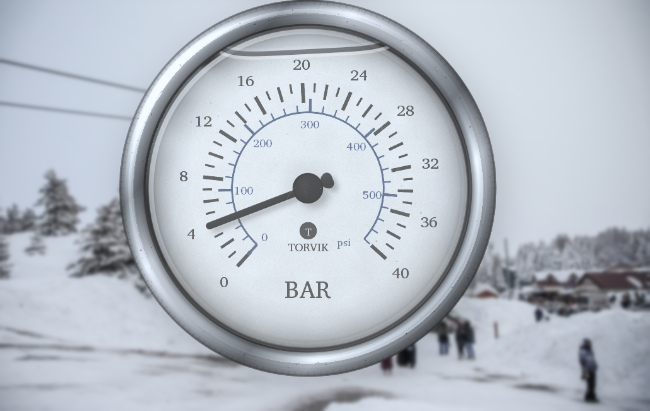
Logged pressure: 4 bar
